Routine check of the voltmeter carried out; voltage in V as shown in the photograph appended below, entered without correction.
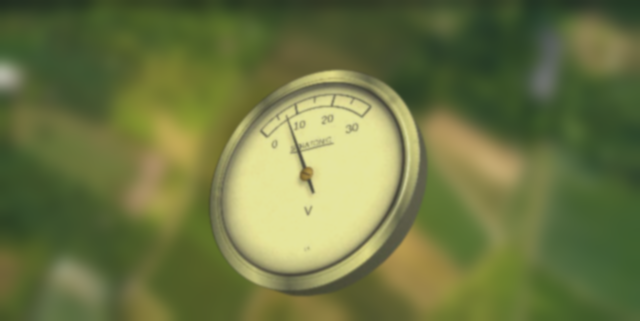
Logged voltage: 7.5 V
